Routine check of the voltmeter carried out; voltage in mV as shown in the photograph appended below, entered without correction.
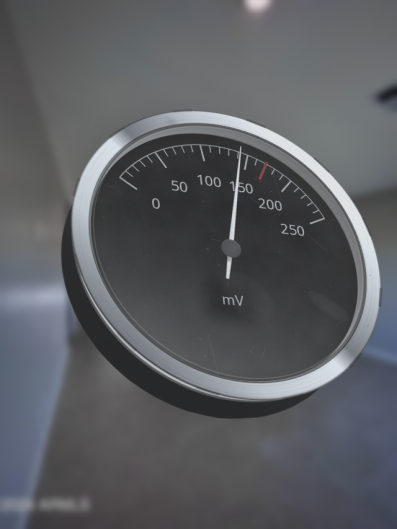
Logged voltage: 140 mV
